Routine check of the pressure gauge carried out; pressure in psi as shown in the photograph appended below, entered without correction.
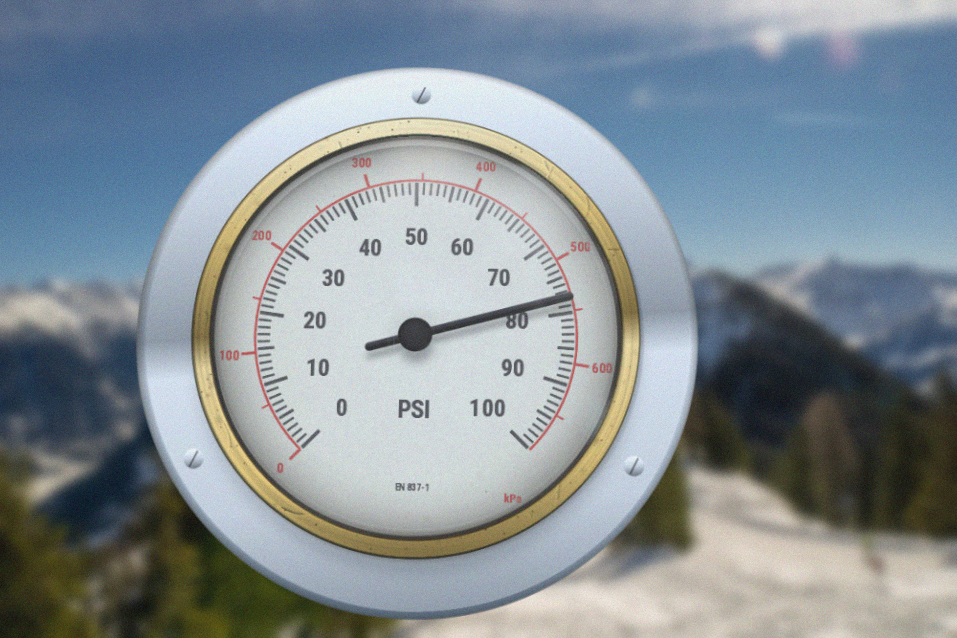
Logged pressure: 78 psi
